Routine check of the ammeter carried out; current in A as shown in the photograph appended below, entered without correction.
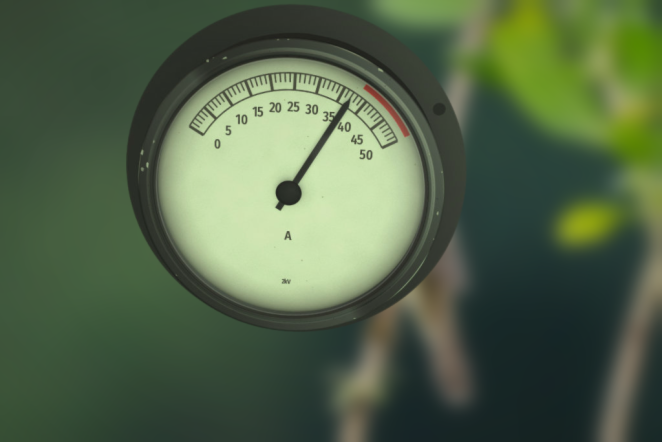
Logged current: 37 A
